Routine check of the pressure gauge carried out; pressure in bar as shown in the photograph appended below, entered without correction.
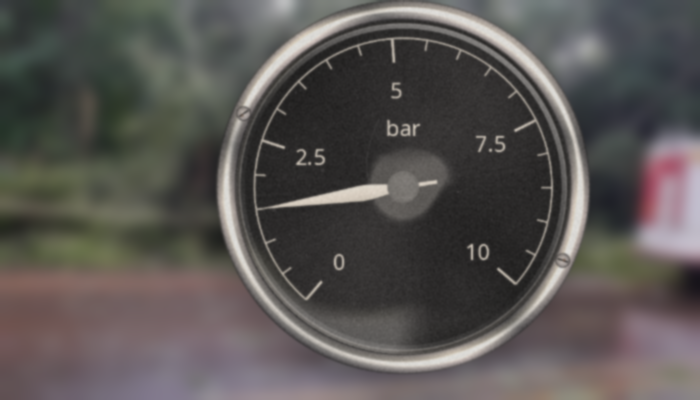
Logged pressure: 1.5 bar
